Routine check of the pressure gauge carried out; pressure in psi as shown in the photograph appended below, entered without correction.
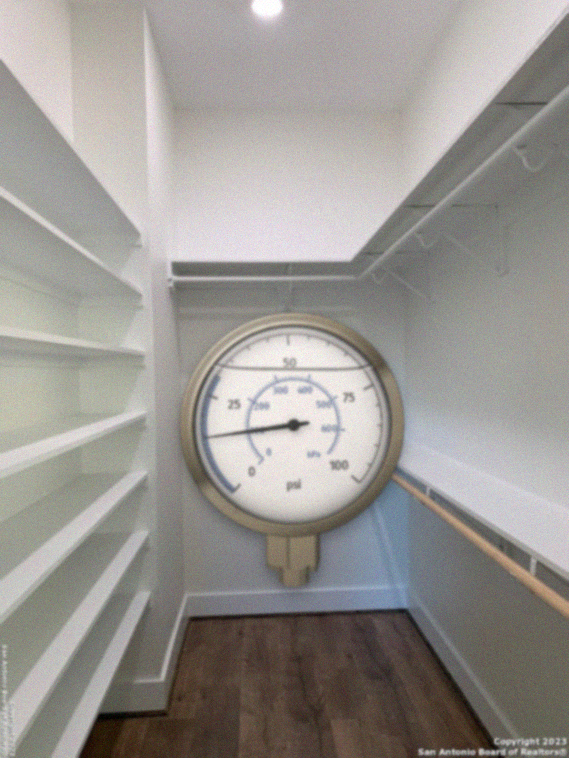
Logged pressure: 15 psi
